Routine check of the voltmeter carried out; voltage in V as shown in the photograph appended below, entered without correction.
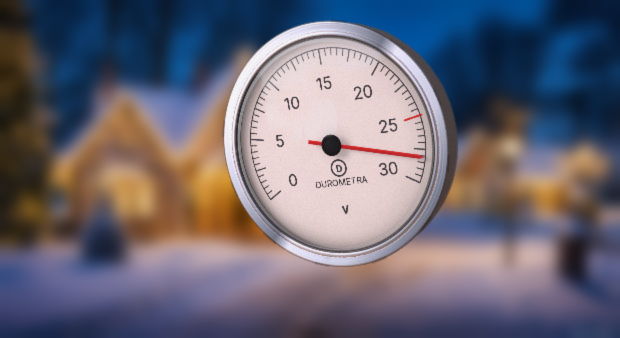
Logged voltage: 28 V
